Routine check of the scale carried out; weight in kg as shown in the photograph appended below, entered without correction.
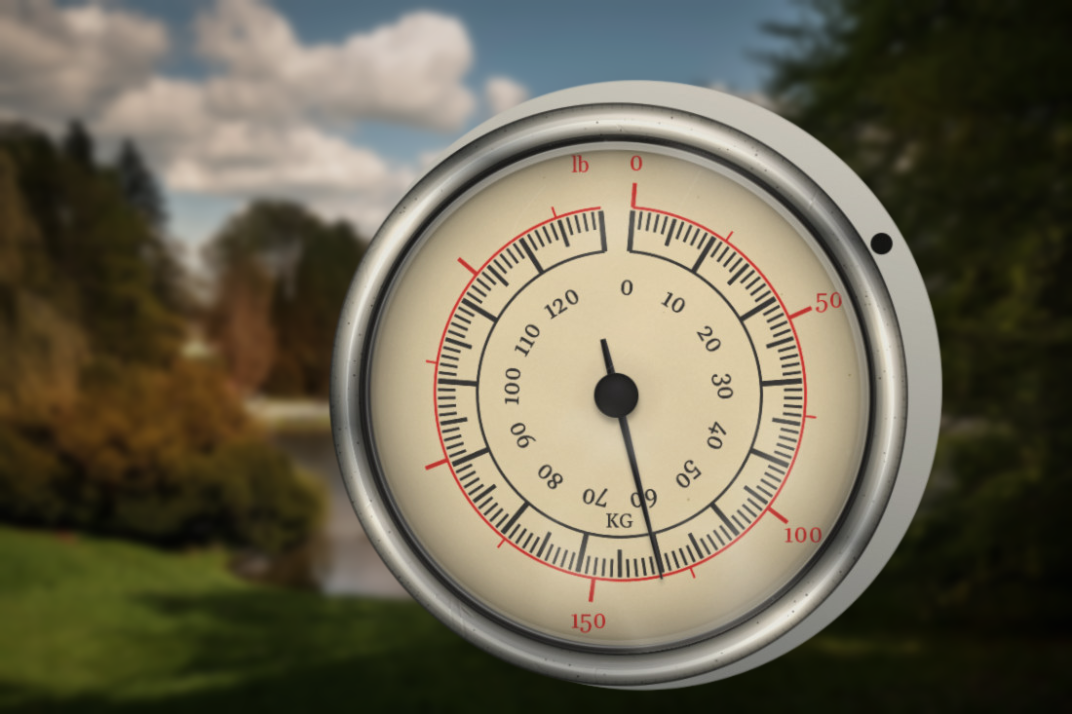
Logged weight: 60 kg
